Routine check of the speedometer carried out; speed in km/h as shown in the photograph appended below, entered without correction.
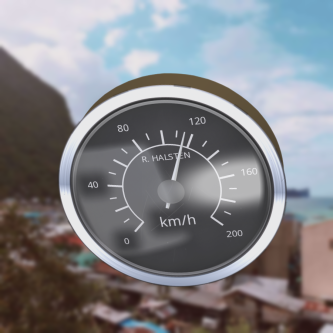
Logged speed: 115 km/h
